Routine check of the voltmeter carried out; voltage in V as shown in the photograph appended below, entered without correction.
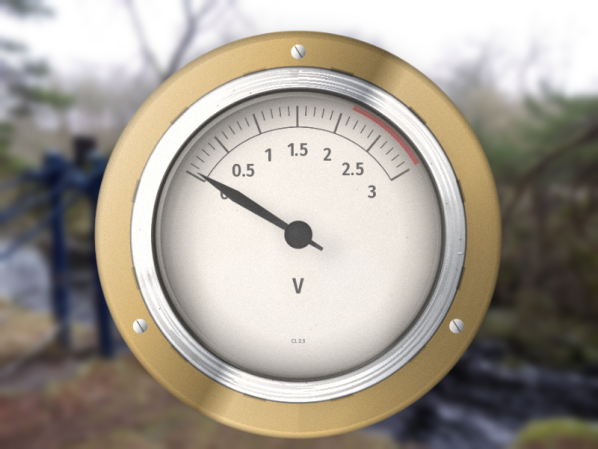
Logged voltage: 0.05 V
